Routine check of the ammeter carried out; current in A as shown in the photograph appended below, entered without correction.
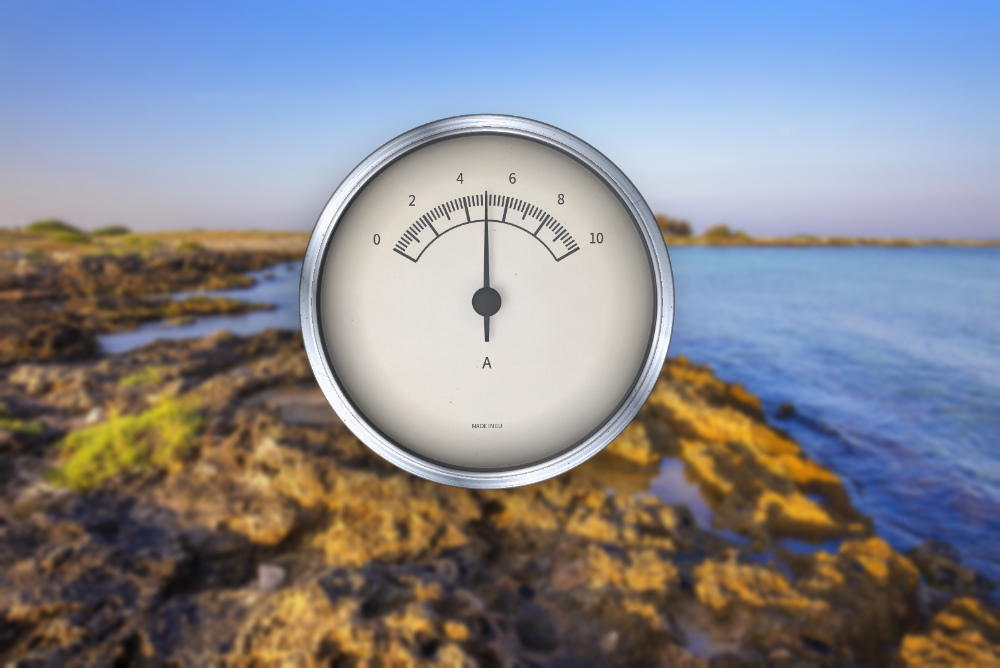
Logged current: 5 A
